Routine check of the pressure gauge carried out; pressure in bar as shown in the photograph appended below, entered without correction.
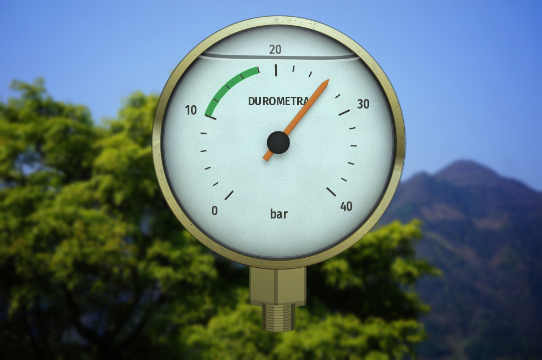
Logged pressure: 26 bar
